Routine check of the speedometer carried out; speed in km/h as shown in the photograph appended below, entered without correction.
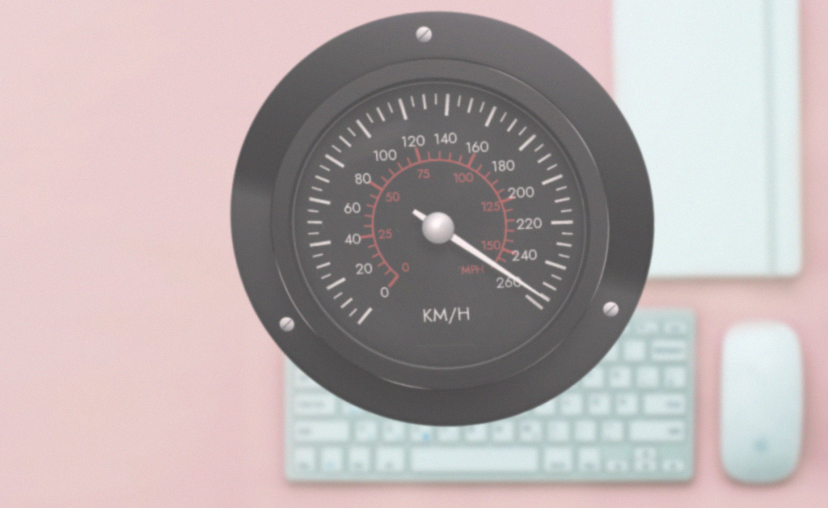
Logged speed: 255 km/h
